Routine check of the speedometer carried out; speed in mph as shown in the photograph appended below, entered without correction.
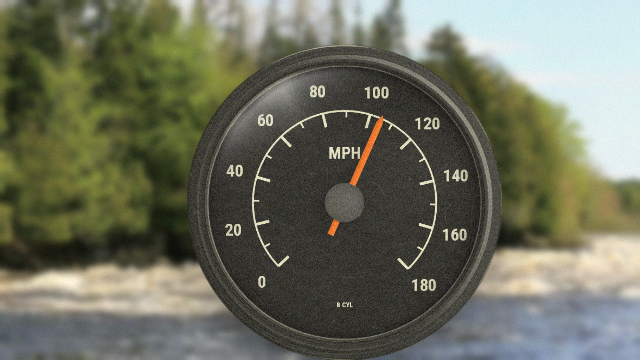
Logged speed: 105 mph
